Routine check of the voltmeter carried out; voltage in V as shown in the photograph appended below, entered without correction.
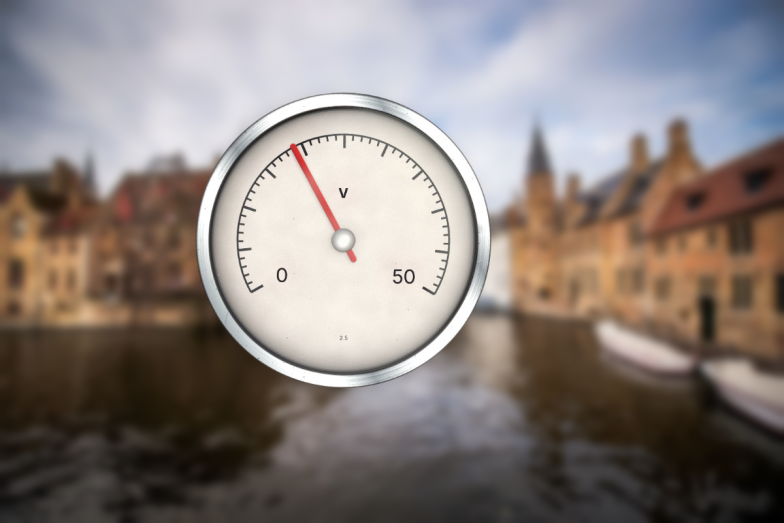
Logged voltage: 19 V
